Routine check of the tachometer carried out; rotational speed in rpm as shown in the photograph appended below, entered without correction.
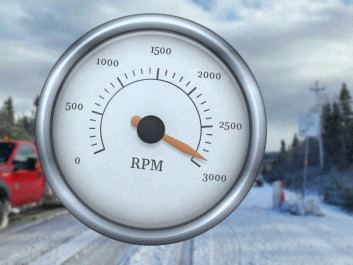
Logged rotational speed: 2900 rpm
